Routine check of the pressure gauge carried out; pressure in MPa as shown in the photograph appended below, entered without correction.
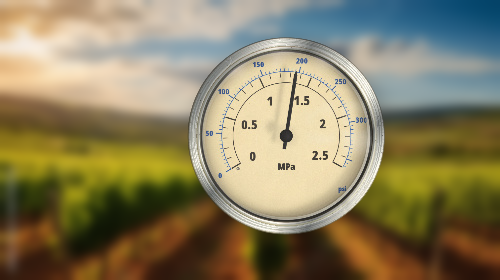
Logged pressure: 1.35 MPa
